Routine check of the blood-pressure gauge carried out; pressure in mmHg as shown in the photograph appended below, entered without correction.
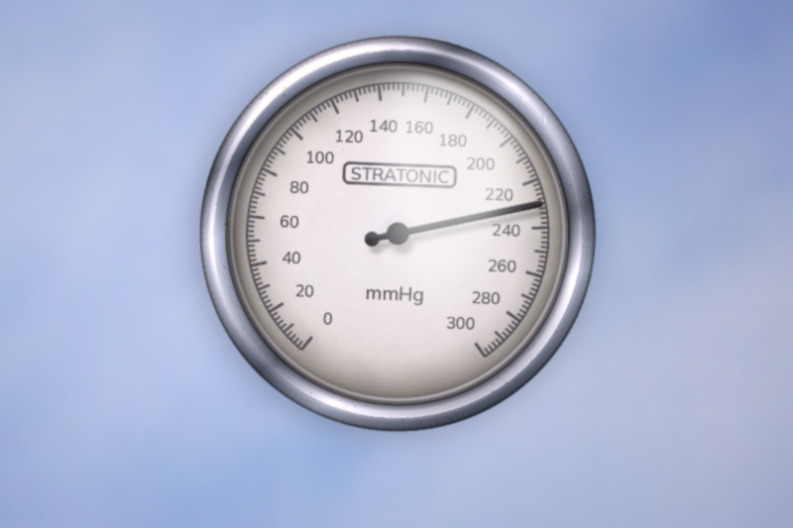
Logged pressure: 230 mmHg
